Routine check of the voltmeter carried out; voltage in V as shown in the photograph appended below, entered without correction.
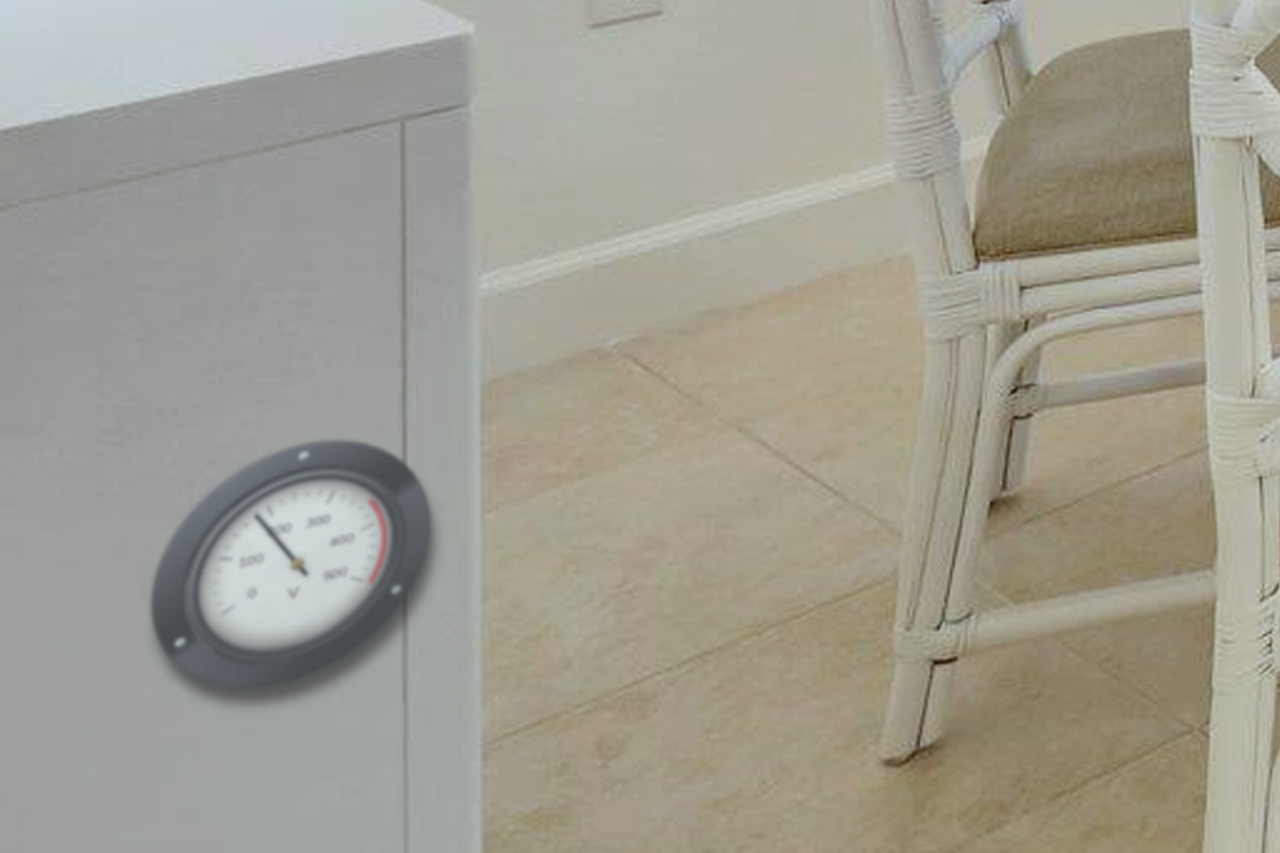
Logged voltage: 180 V
